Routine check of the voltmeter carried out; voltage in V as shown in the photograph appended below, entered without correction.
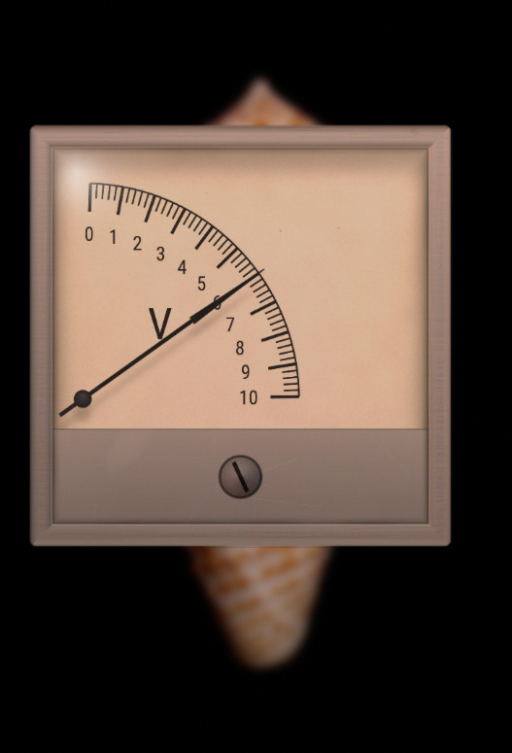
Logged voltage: 6 V
